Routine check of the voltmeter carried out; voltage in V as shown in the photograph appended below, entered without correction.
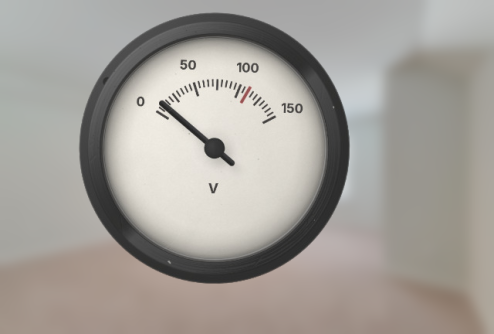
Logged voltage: 10 V
